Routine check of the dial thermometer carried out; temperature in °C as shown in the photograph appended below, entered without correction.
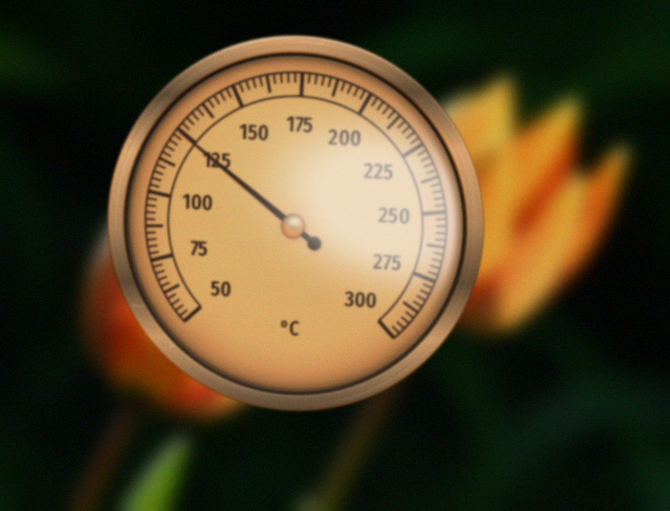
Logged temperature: 125 °C
